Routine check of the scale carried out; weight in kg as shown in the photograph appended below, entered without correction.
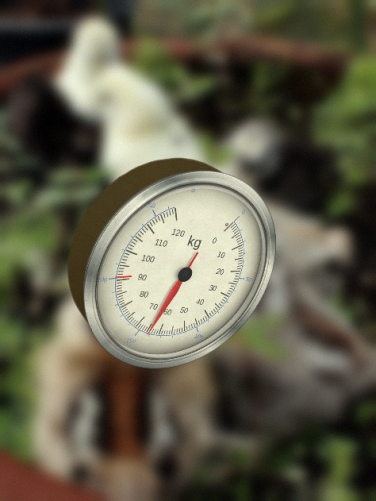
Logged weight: 65 kg
